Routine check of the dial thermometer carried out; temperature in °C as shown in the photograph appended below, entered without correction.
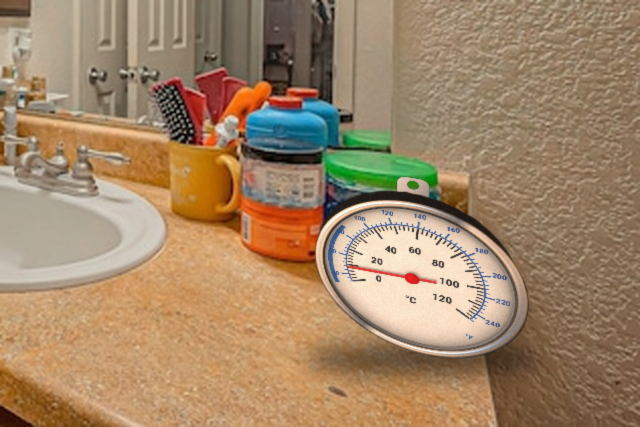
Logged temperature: 10 °C
